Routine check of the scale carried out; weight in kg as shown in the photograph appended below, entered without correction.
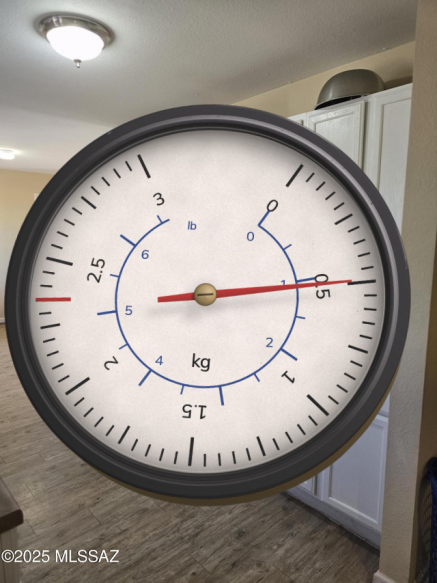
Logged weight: 0.5 kg
